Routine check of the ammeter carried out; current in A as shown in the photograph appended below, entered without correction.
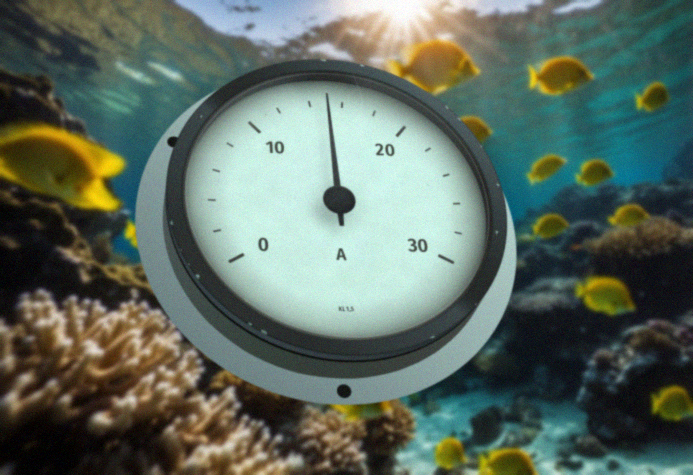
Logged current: 15 A
